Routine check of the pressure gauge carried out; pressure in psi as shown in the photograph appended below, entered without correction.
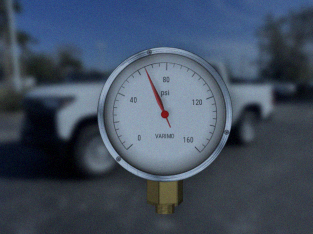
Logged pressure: 65 psi
